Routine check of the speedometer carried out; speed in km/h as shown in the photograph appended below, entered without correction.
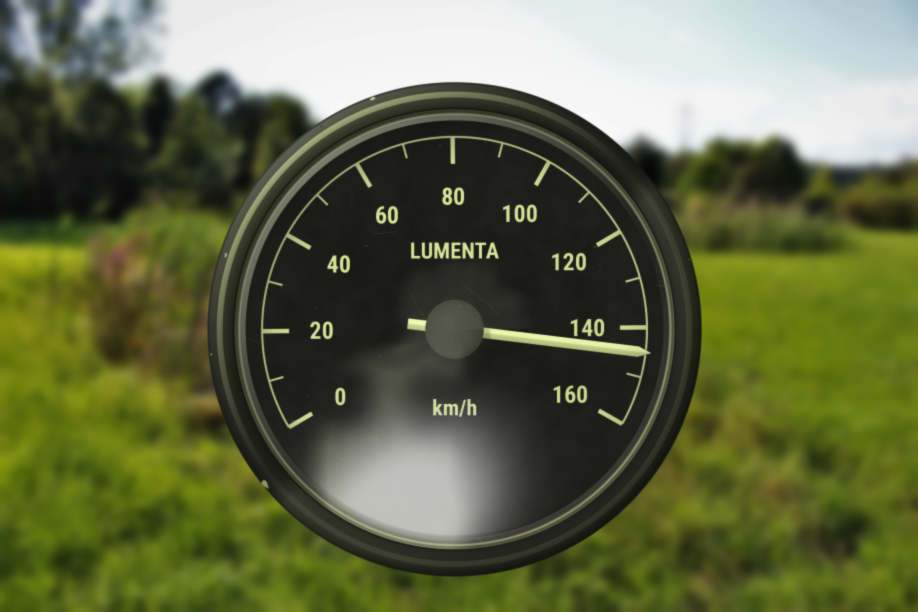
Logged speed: 145 km/h
